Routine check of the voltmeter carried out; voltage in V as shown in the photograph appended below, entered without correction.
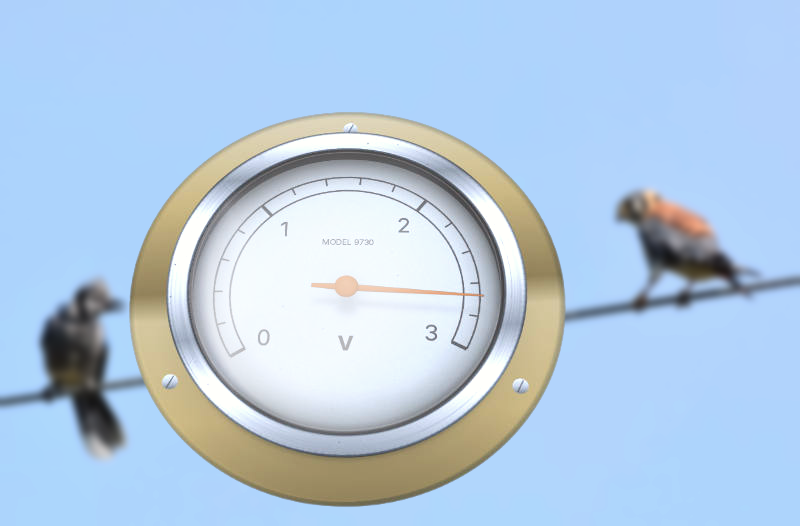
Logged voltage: 2.7 V
